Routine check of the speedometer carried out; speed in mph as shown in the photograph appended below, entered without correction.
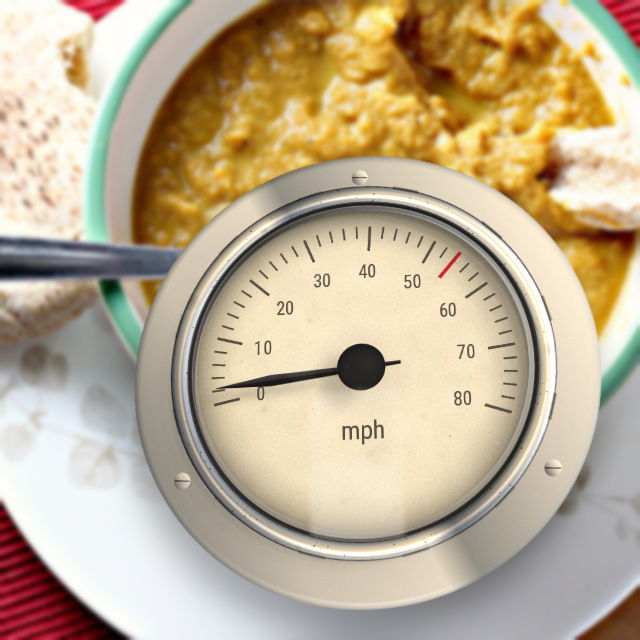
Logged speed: 2 mph
